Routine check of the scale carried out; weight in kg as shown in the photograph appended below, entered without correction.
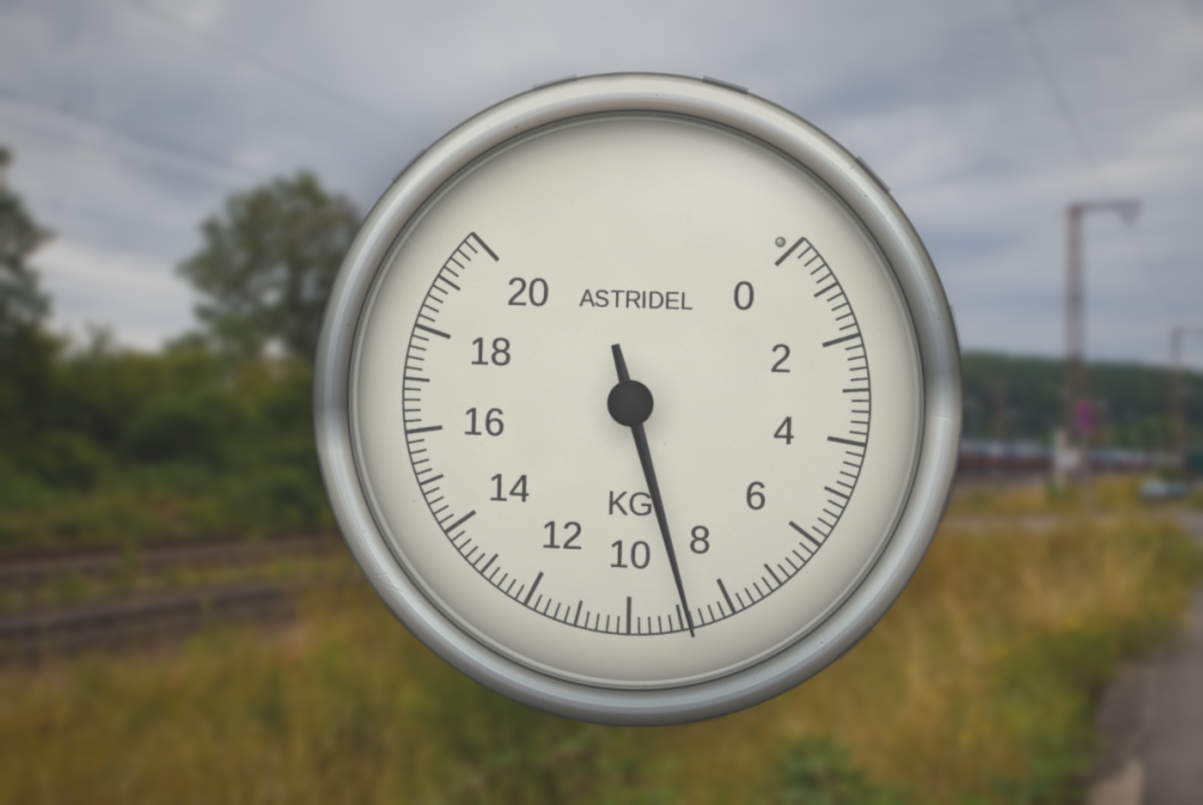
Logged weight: 8.8 kg
